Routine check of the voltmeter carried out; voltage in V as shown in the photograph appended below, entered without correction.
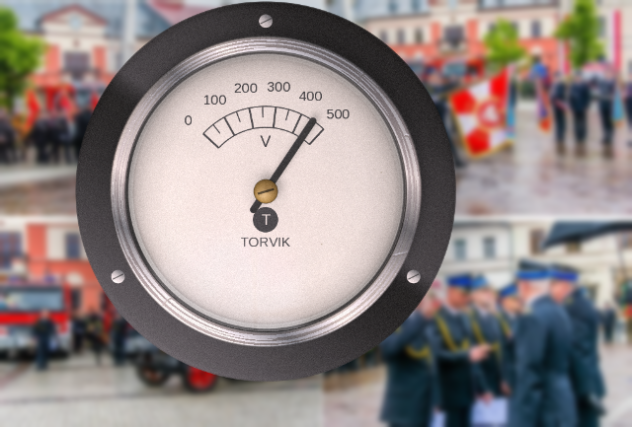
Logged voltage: 450 V
